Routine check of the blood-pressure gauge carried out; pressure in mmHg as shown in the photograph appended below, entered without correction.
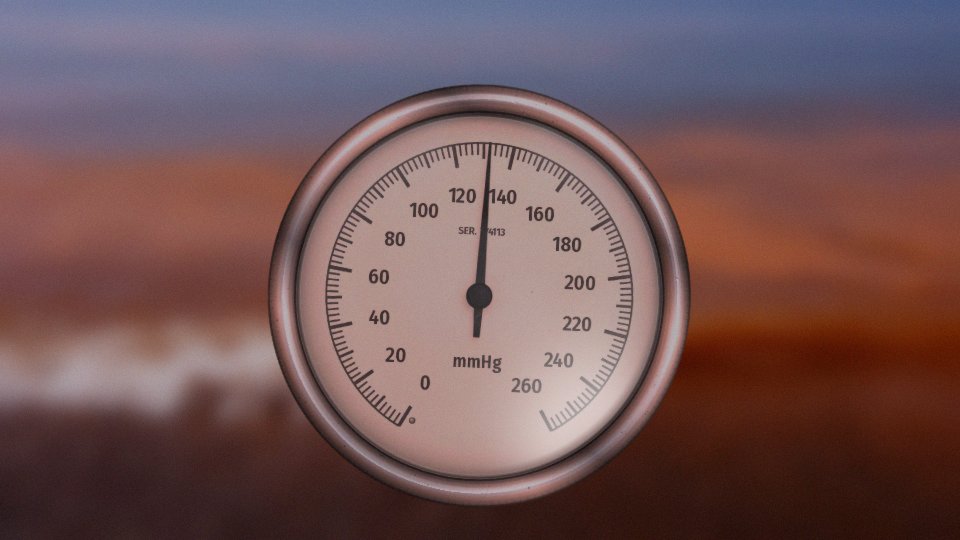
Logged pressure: 132 mmHg
